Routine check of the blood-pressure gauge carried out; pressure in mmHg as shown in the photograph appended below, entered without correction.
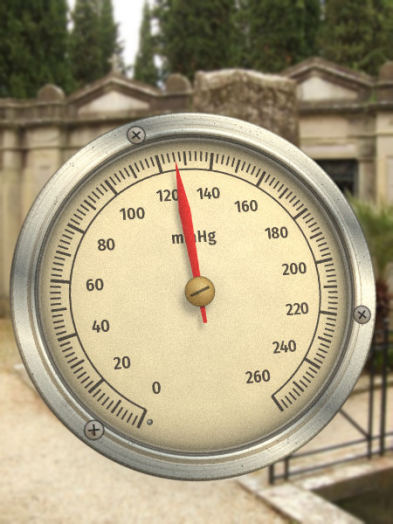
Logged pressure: 126 mmHg
